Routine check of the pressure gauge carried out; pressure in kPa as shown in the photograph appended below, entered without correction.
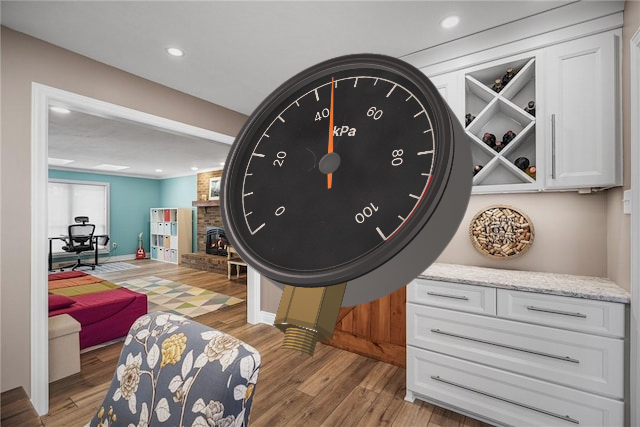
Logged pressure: 45 kPa
